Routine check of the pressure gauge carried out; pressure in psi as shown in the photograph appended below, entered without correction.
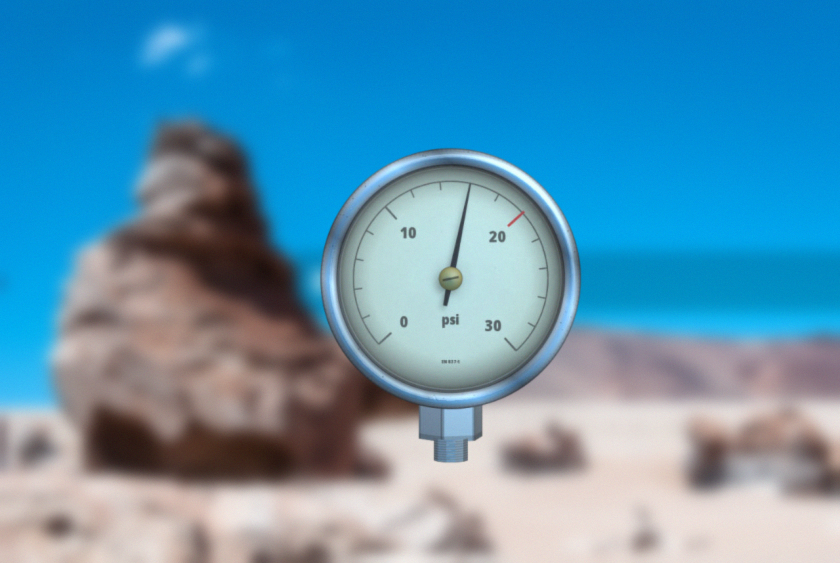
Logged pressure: 16 psi
